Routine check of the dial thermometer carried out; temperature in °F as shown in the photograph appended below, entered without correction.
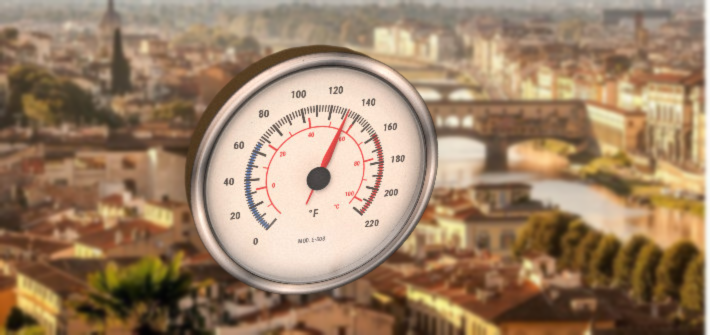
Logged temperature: 130 °F
